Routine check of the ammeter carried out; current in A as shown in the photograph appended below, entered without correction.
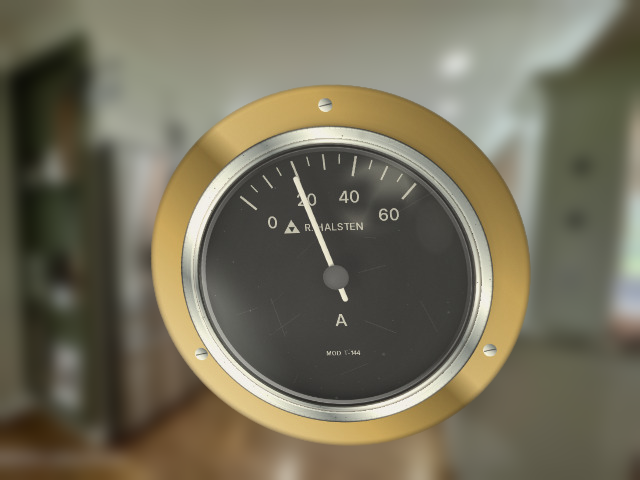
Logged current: 20 A
